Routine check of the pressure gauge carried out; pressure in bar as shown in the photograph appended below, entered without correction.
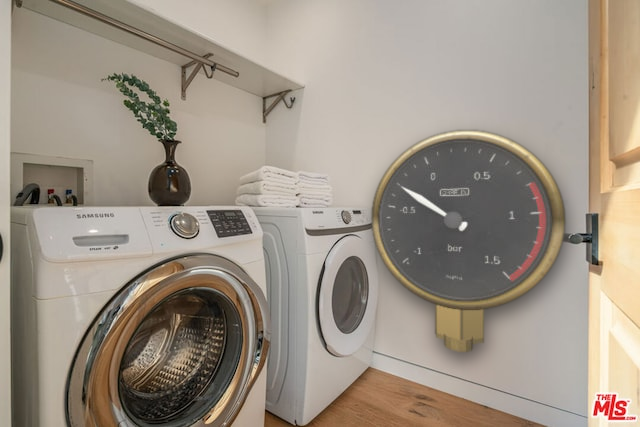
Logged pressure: -0.3 bar
